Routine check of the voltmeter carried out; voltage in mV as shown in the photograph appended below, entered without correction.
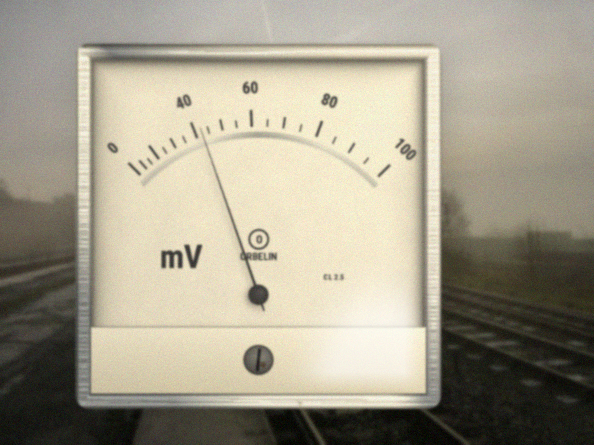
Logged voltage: 42.5 mV
